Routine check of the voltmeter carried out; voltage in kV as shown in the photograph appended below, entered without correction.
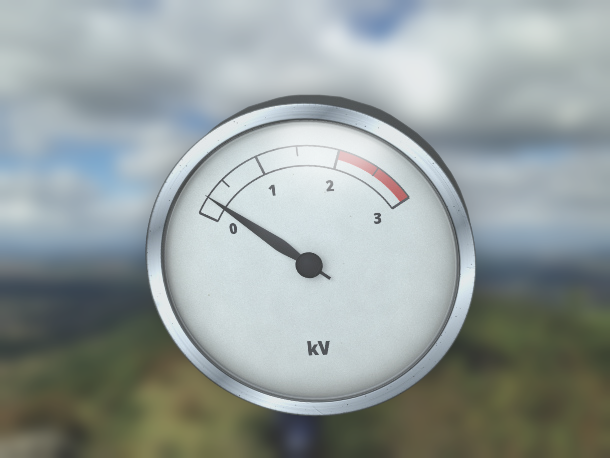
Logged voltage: 0.25 kV
